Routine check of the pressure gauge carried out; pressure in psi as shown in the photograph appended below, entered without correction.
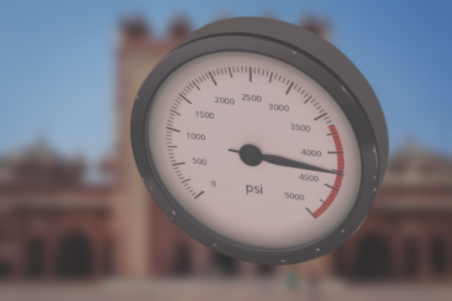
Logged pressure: 4250 psi
